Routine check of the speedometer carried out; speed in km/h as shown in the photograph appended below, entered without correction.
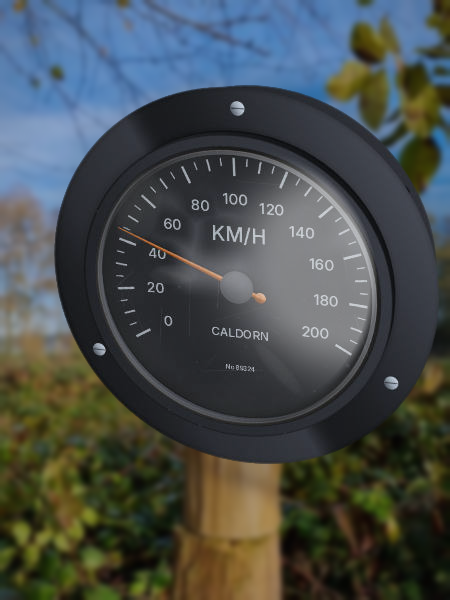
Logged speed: 45 km/h
